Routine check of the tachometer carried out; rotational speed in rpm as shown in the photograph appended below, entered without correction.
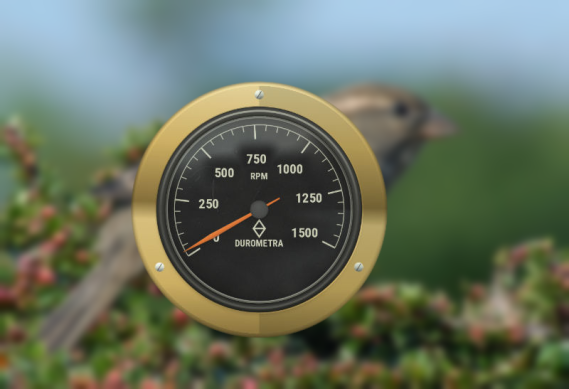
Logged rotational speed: 25 rpm
